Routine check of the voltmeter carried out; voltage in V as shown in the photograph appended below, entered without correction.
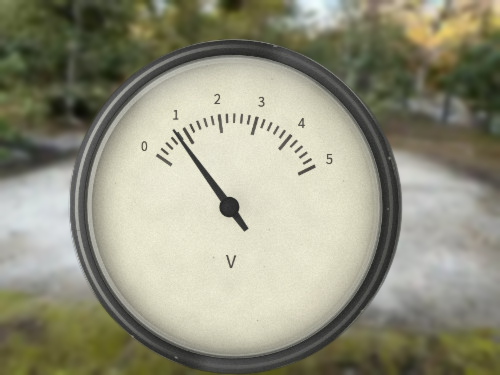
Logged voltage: 0.8 V
